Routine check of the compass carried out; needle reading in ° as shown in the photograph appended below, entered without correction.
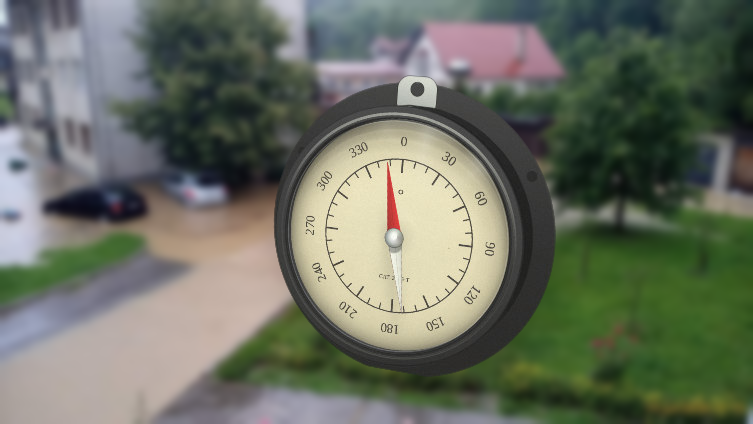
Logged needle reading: 350 °
